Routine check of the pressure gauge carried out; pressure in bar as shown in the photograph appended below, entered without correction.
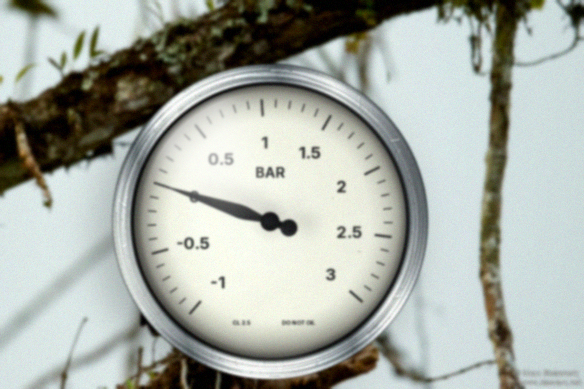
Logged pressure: 0 bar
